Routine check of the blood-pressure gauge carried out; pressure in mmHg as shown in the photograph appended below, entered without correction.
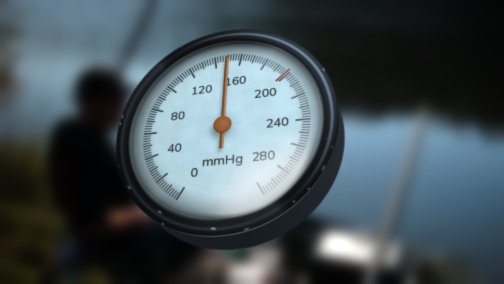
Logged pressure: 150 mmHg
